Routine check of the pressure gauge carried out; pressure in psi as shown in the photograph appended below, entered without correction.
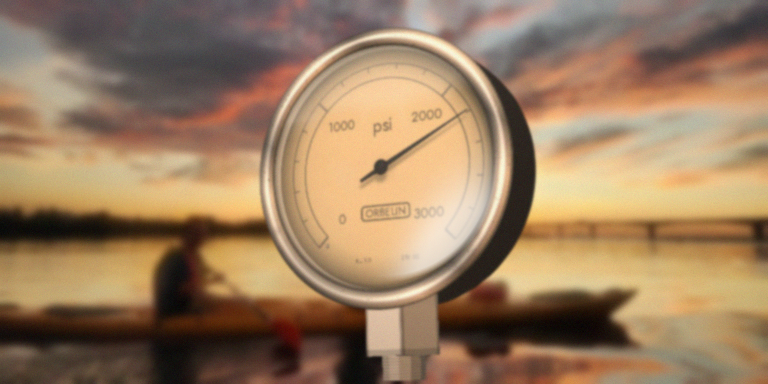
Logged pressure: 2200 psi
